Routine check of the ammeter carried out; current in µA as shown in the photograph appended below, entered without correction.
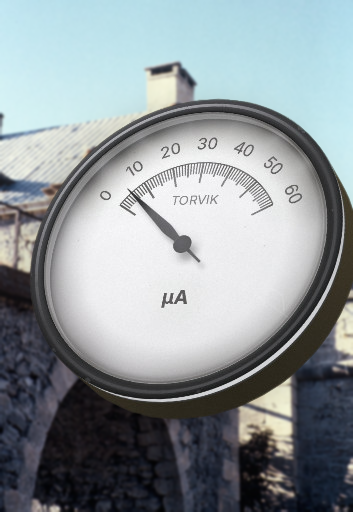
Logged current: 5 µA
